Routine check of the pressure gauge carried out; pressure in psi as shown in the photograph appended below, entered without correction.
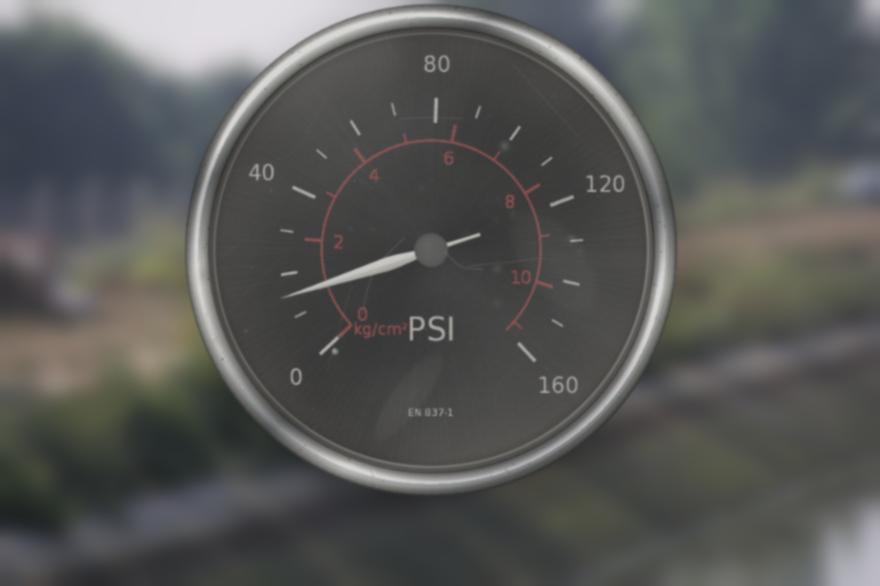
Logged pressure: 15 psi
